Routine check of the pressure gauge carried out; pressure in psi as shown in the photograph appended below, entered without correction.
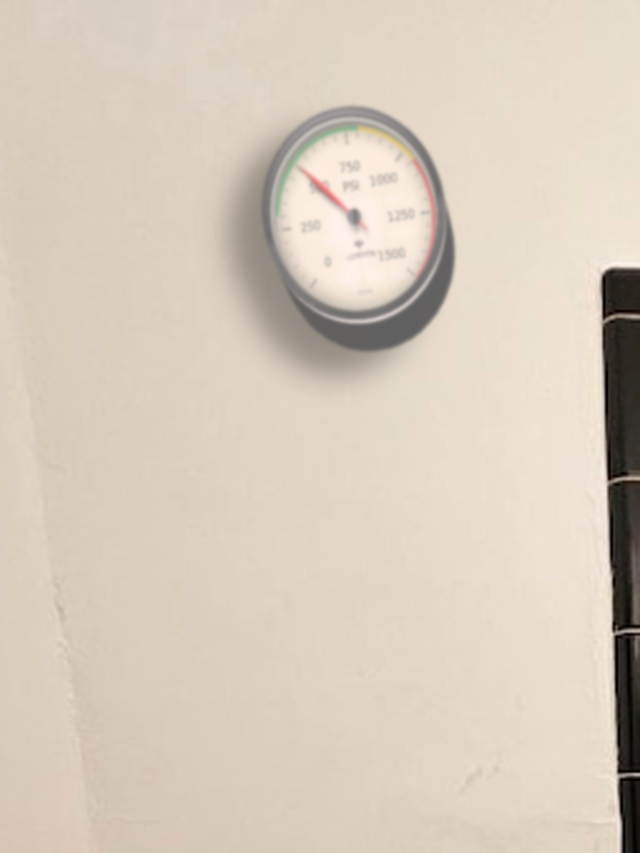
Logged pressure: 500 psi
